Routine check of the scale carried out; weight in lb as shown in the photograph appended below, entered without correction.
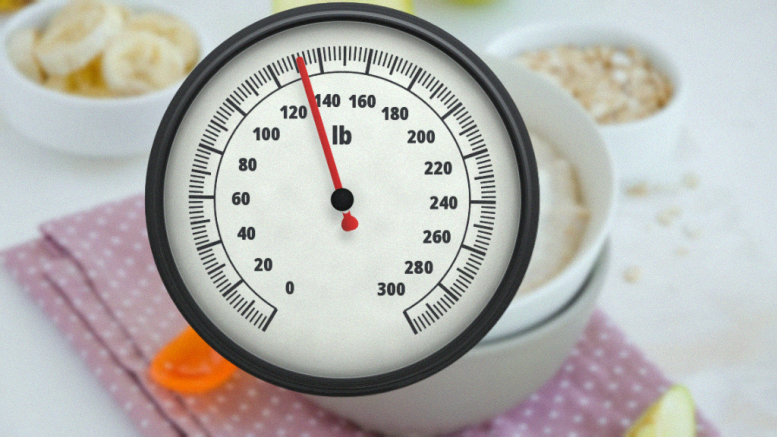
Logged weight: 132 lb
